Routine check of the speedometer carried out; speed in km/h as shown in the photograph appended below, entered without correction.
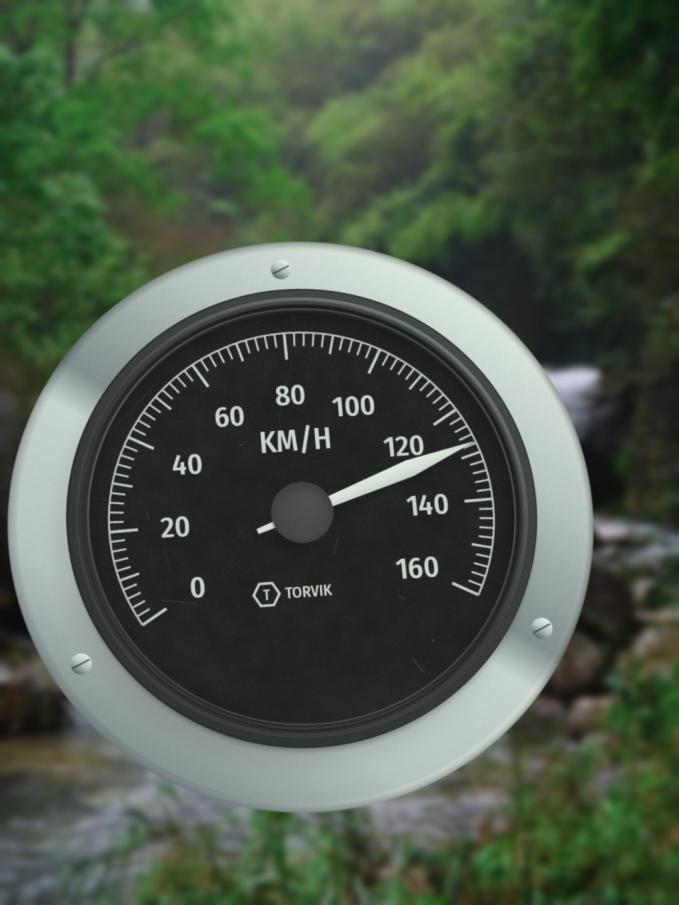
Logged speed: 128 km/h
